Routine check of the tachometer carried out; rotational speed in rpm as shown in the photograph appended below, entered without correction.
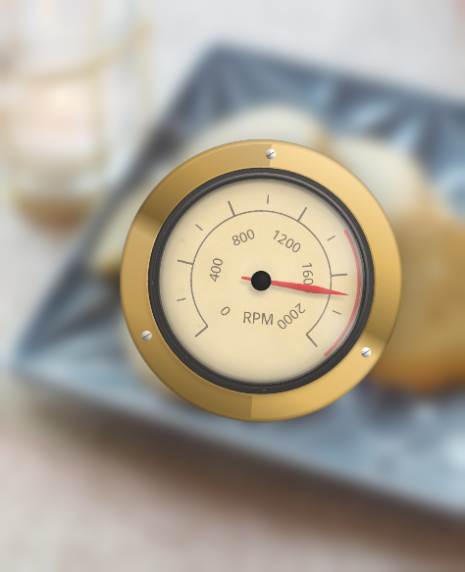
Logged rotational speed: 1700 rpm
